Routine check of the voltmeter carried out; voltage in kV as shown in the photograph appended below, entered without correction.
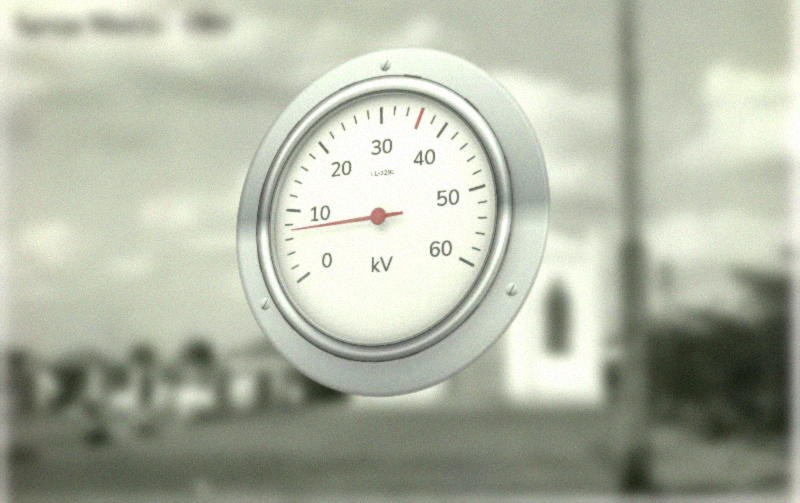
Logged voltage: 7 kV
